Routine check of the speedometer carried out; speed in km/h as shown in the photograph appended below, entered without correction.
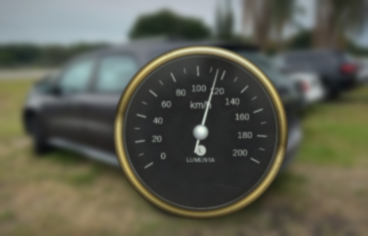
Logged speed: 115 km/h
